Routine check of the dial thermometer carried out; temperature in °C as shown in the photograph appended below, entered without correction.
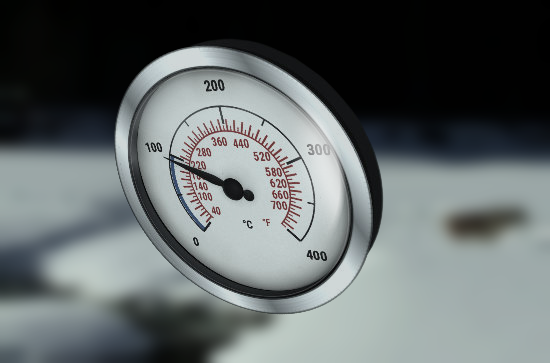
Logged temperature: 100 °C
